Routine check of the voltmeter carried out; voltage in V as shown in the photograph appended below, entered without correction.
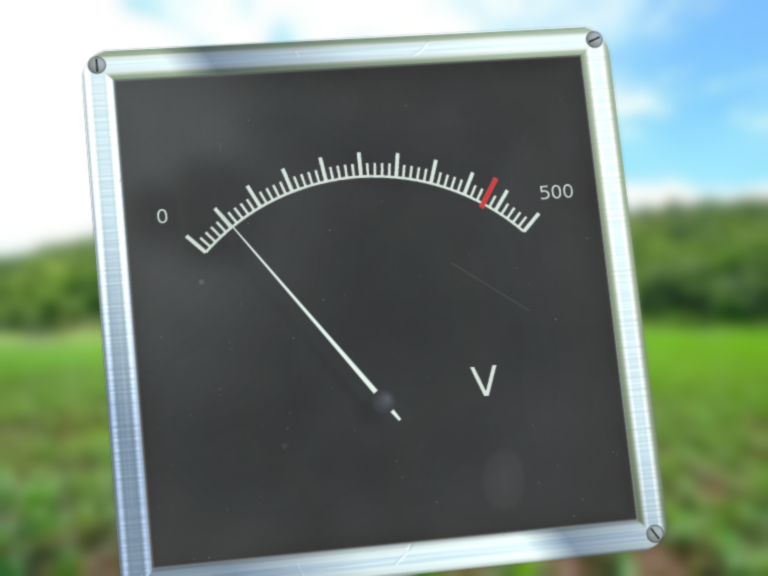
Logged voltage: 50 V
